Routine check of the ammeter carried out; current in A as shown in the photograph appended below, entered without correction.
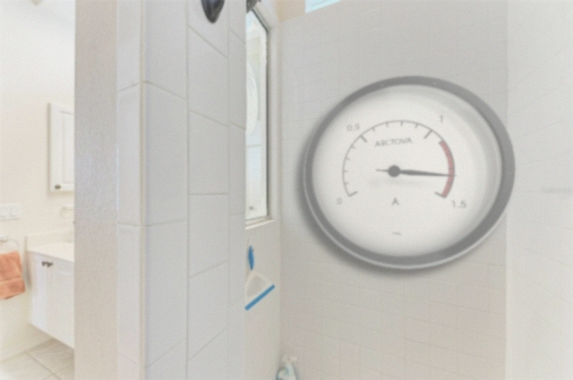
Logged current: 1.35 A
